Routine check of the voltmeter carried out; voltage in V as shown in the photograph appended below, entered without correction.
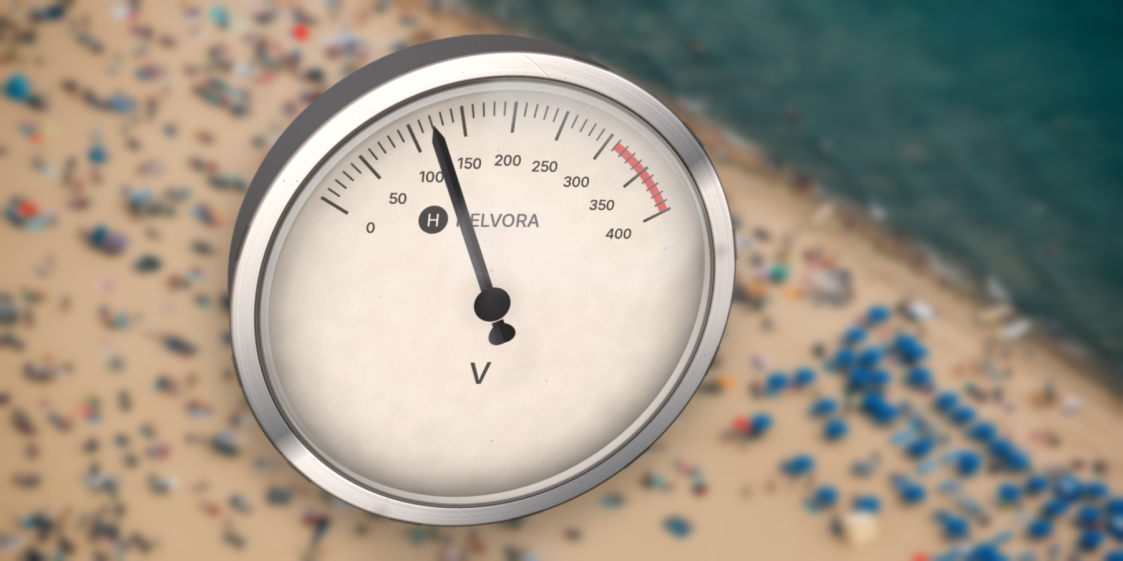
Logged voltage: 120 V
